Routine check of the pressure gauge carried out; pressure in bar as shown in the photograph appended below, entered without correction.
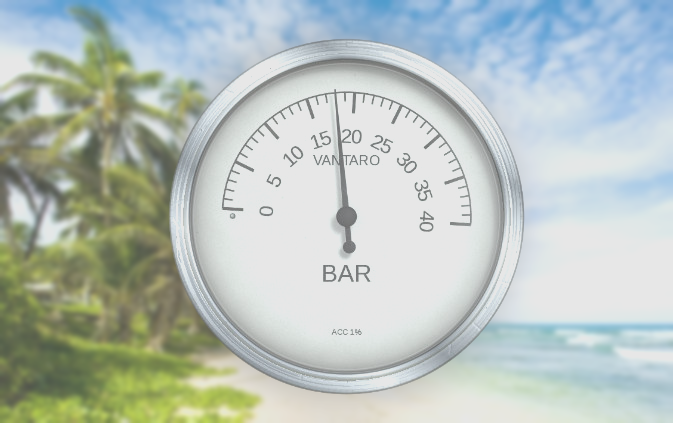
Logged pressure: 18 bar
